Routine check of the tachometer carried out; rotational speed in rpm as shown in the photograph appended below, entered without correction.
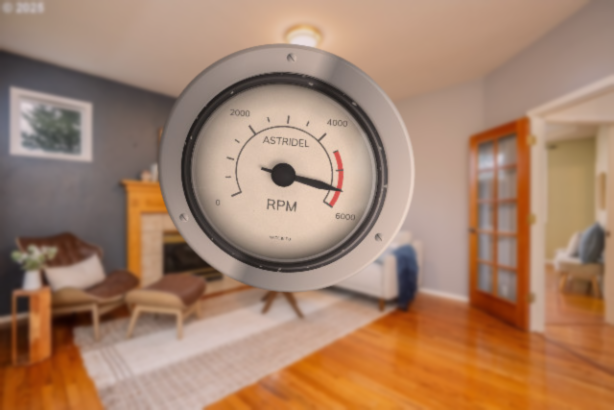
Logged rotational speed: 5500 rpm
